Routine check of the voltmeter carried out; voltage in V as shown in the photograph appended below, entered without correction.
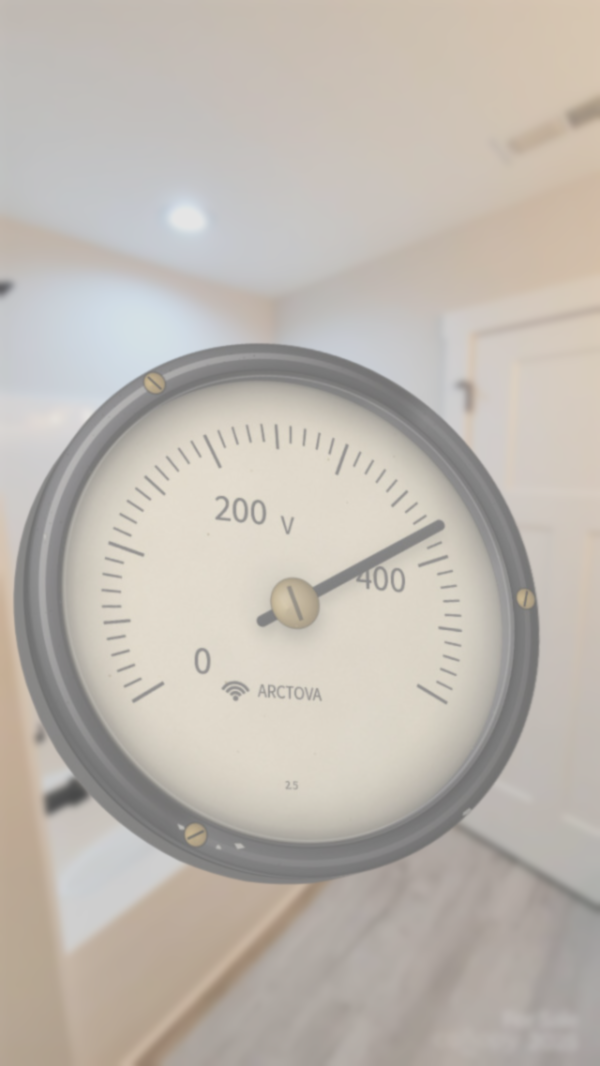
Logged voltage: 380 V
